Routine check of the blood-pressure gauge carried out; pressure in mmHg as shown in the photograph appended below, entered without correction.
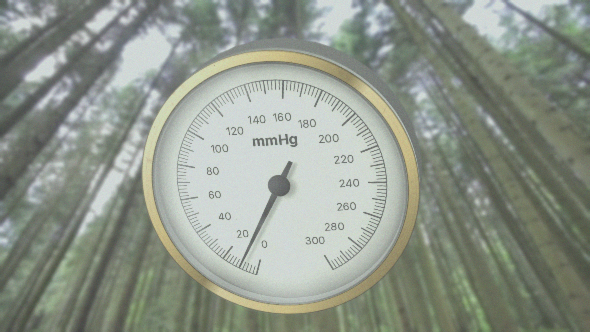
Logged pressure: 10 mmHg
